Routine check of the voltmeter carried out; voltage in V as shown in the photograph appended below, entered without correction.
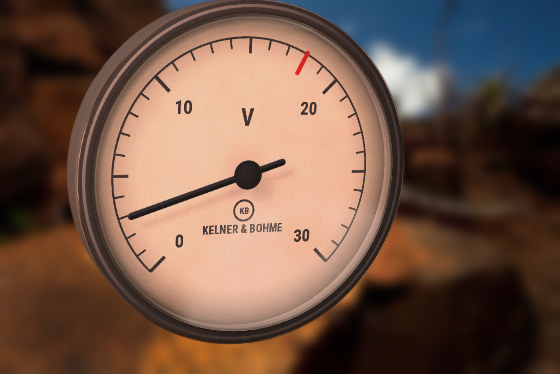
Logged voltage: 3 V
